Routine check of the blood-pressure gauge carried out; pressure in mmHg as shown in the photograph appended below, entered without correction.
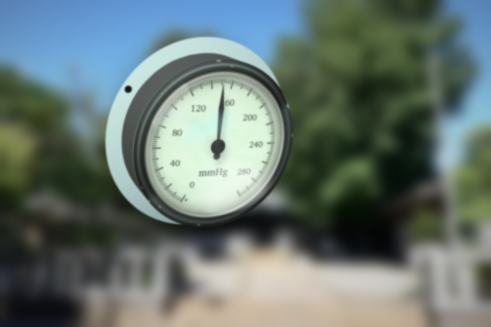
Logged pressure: 150 mmHg
